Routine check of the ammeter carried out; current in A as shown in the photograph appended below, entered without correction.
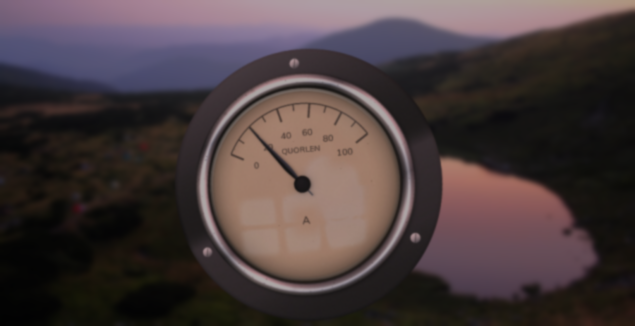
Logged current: 20 A
